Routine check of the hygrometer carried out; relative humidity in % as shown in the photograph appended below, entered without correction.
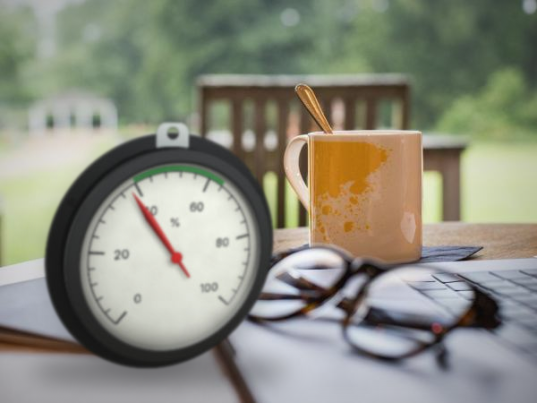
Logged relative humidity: 38 %
